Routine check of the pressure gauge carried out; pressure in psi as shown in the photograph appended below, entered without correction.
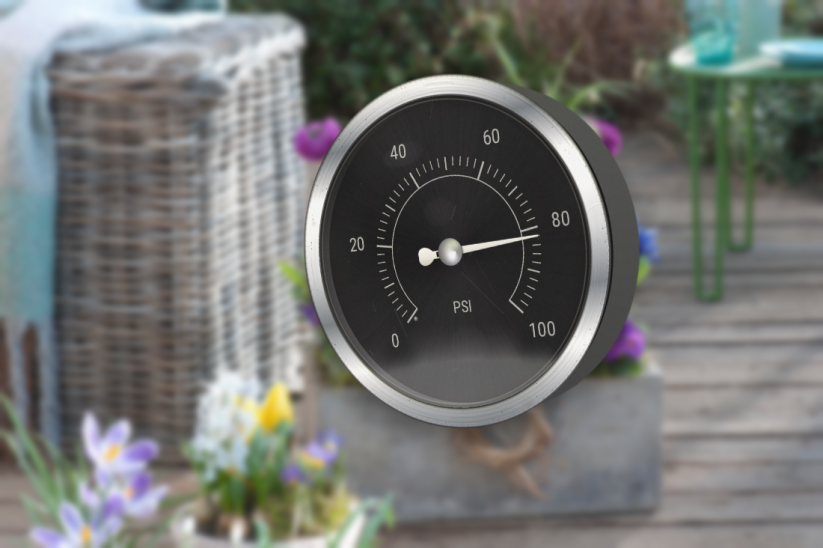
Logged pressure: 82 psi
